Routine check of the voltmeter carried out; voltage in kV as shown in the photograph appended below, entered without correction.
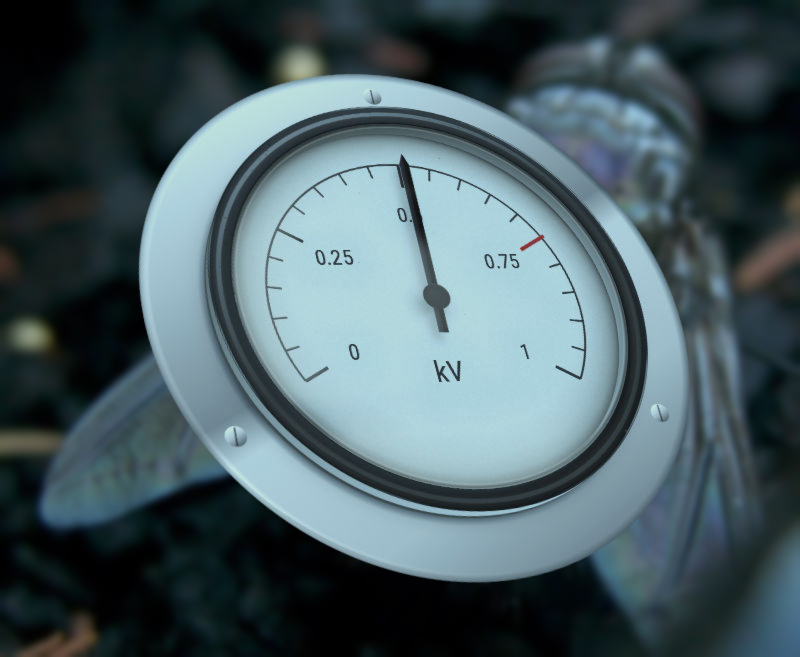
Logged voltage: 0.5 kV
